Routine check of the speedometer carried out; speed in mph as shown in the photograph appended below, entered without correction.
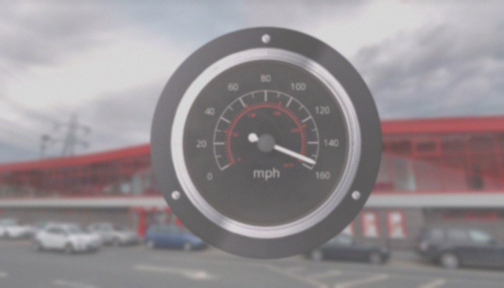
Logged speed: 155 mph
